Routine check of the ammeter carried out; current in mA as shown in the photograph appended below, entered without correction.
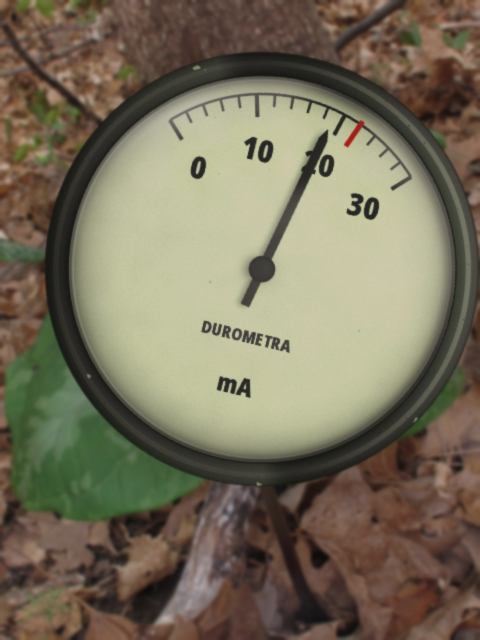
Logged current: 19 mA
